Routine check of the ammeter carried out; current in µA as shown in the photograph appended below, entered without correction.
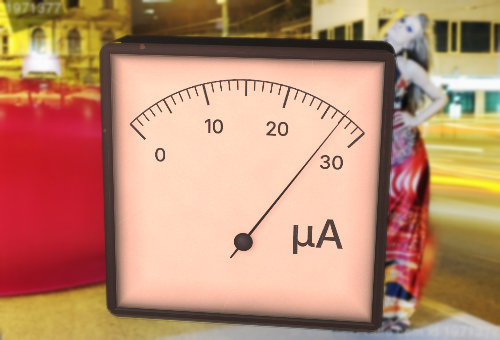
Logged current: 27 µA
